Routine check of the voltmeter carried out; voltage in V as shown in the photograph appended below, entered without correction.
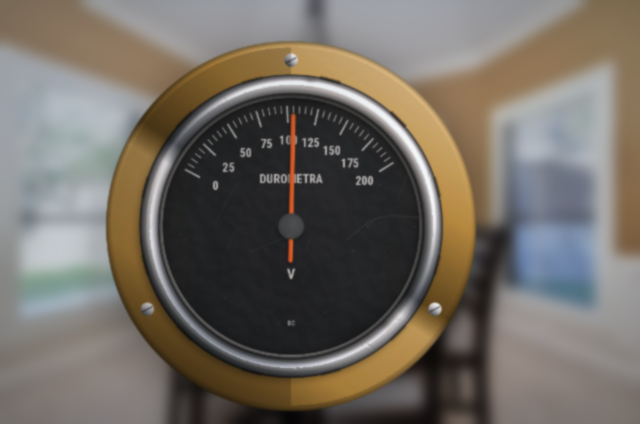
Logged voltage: 105 V
